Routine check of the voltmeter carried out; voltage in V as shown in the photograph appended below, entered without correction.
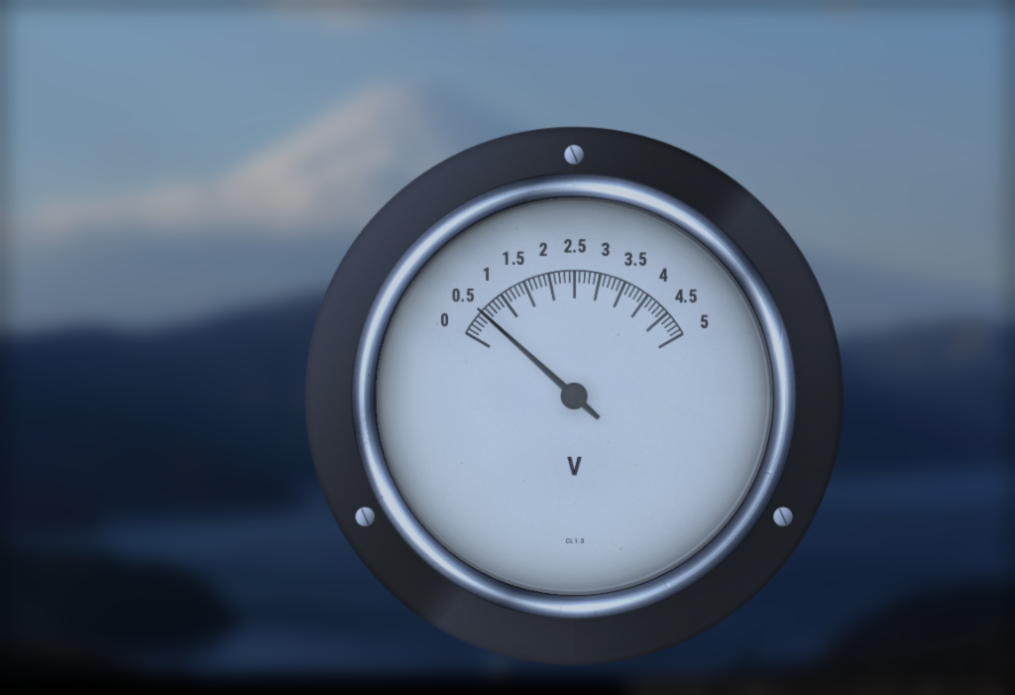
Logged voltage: 0.5 V
